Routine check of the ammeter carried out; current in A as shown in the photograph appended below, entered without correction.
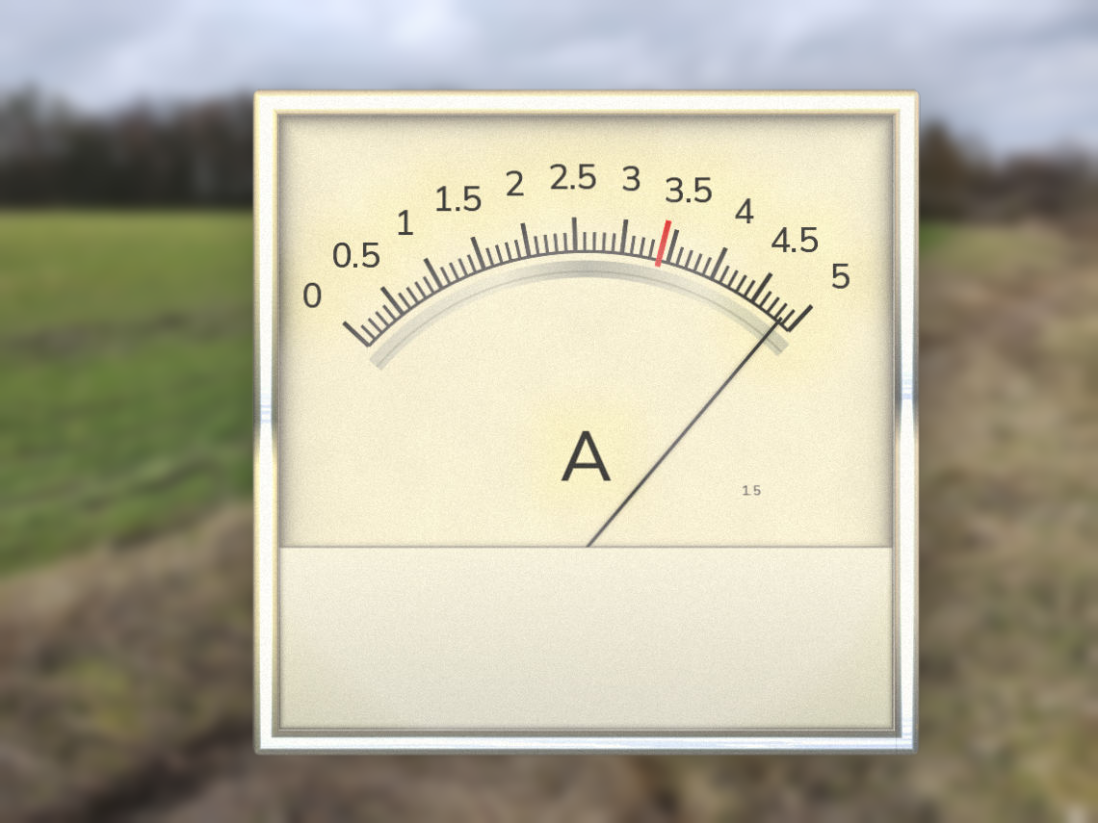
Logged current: 4.85 A
